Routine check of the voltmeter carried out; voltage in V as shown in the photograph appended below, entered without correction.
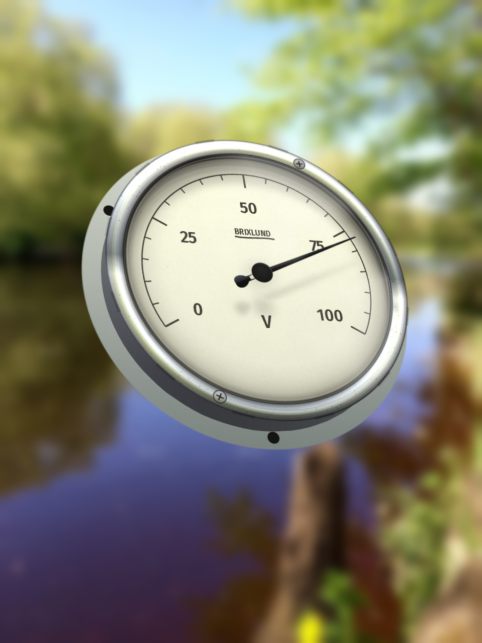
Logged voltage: 77.5 V
